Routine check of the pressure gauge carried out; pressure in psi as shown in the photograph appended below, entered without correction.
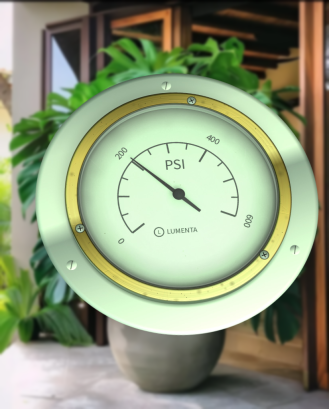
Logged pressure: 200 psi
